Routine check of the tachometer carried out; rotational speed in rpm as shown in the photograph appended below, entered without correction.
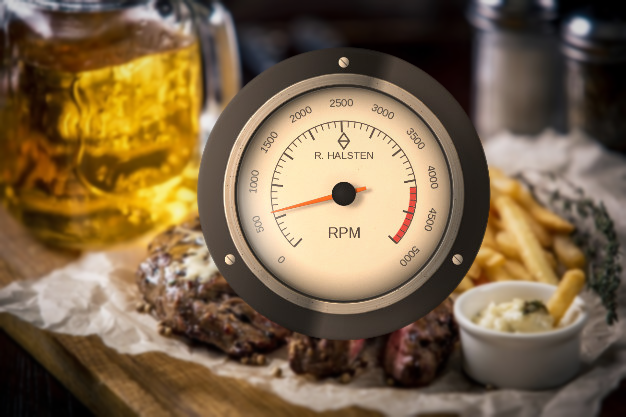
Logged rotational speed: 600 rpm
